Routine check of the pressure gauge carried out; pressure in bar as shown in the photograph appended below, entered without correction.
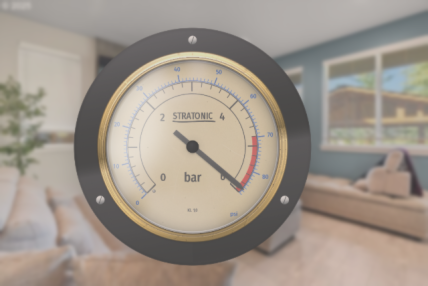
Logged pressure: 5.9 bar
